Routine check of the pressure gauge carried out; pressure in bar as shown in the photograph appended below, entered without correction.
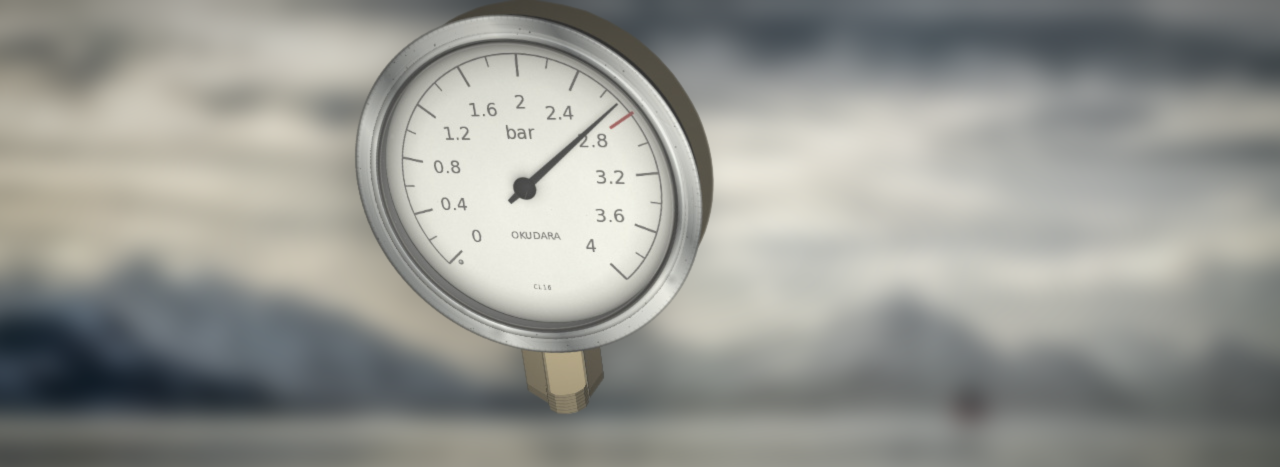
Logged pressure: 2.7 bar
